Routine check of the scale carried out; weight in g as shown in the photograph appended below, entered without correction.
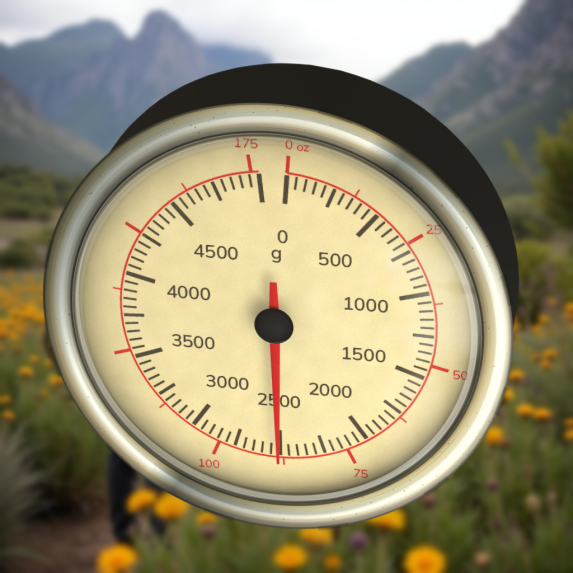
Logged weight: 2500 g
